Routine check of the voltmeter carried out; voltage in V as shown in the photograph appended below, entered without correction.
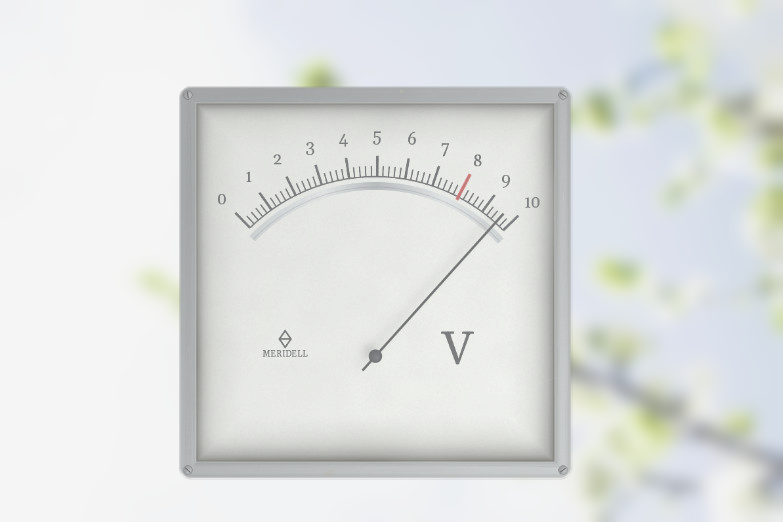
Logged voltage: 9.6 V
